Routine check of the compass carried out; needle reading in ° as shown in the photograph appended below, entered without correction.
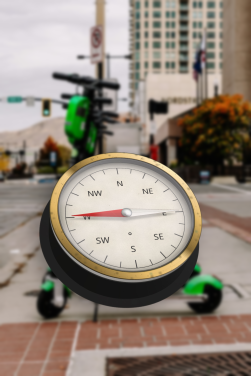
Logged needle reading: 270 °
